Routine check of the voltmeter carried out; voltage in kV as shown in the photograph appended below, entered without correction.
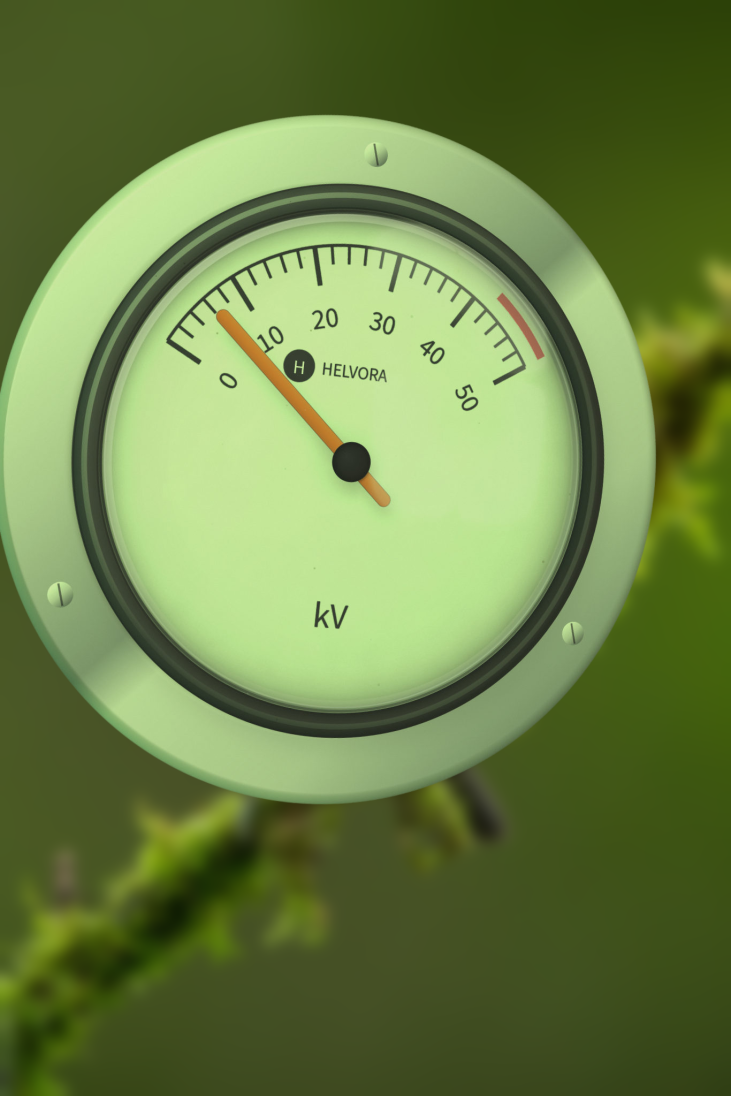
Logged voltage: 6 kV
